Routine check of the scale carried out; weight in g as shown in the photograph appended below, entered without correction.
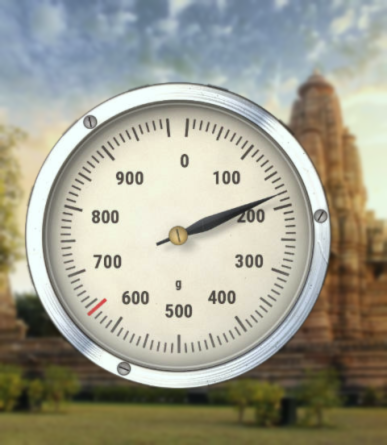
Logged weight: 180 g
